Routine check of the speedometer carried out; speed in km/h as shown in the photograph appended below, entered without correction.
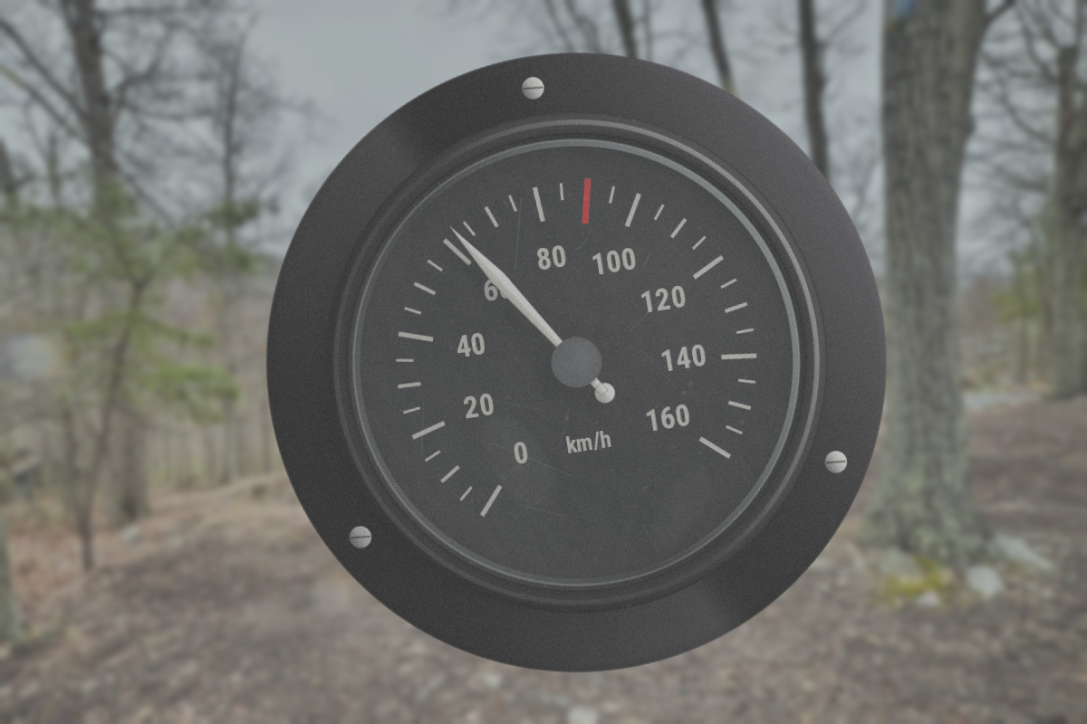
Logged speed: 62.5 km/h
